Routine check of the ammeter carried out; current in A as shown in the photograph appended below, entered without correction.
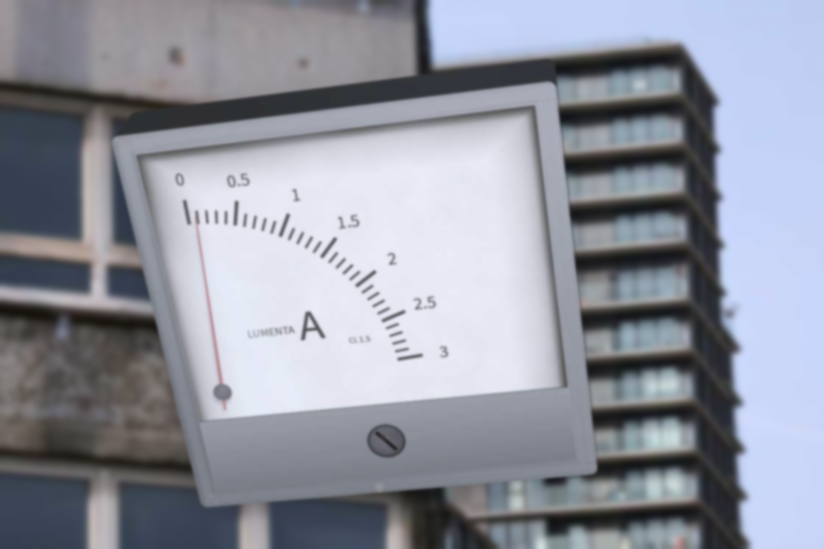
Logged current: 0.1 A
